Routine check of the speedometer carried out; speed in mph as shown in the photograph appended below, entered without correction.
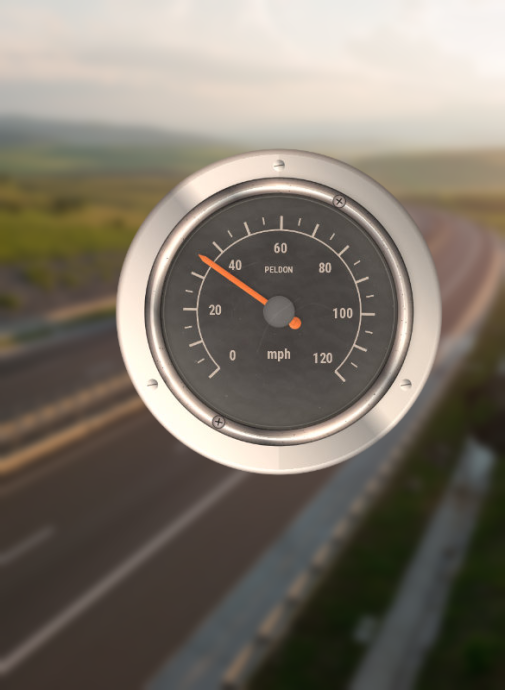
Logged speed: 35 mph
